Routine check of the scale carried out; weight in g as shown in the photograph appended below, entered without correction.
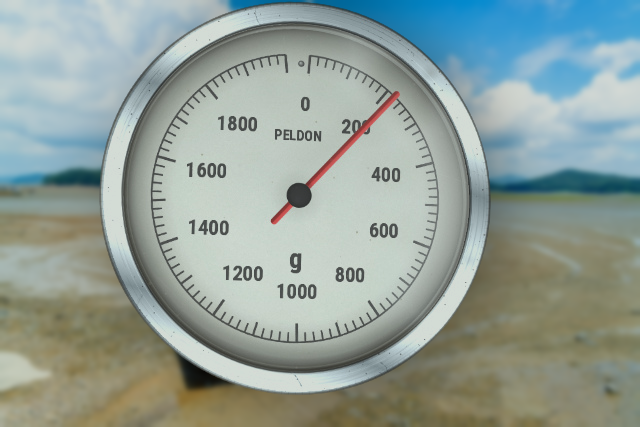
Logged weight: 220 g
